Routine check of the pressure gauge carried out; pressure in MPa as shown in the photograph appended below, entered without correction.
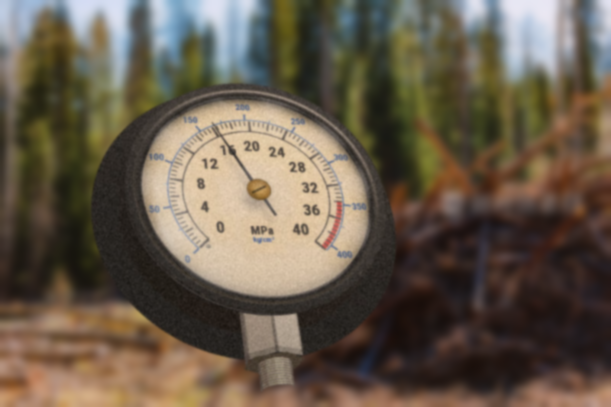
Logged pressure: 16 MPa
